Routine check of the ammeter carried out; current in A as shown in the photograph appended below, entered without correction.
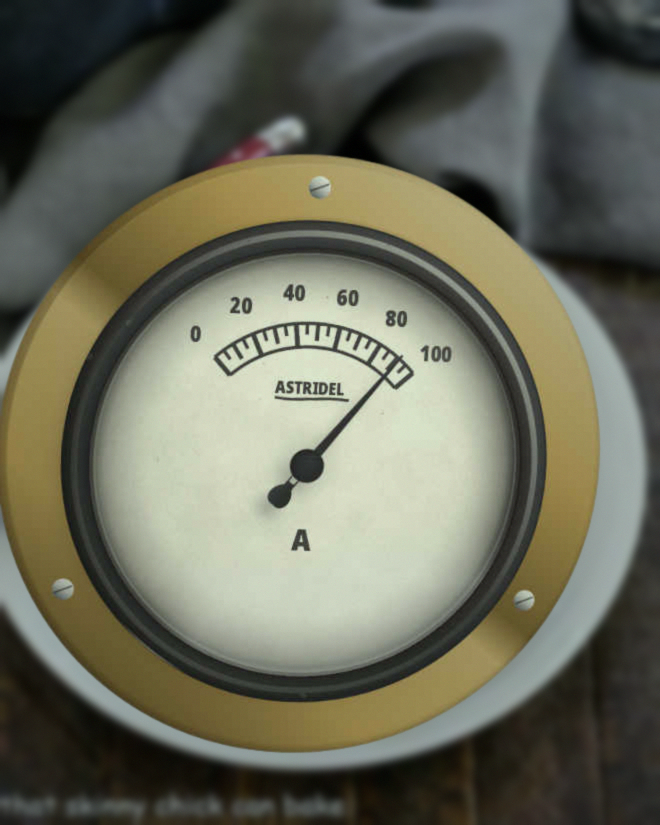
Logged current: 90 A
